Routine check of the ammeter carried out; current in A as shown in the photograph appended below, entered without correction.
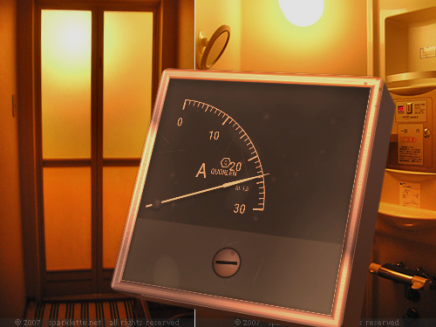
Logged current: 24 A
